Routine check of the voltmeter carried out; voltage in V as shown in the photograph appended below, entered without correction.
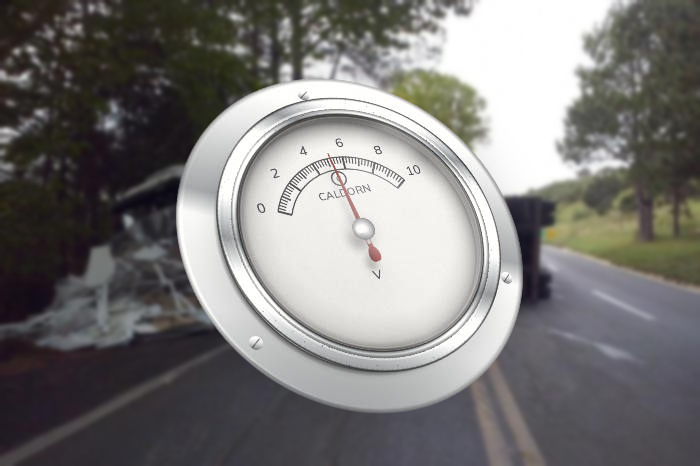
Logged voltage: 5 V
